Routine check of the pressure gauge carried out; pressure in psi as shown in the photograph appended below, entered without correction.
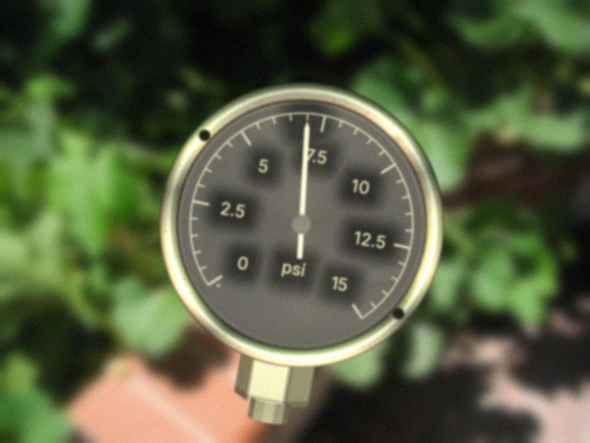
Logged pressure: 7 psi
